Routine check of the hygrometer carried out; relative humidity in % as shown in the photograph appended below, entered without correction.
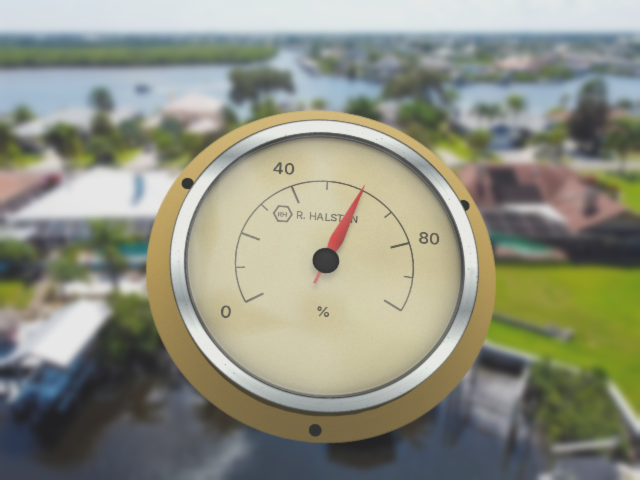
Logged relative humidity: 60 %
